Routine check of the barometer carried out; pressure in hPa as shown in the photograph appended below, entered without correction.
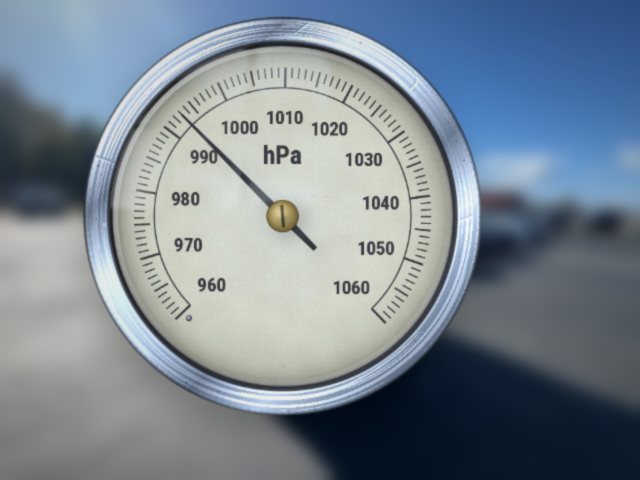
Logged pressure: 993 hPa
